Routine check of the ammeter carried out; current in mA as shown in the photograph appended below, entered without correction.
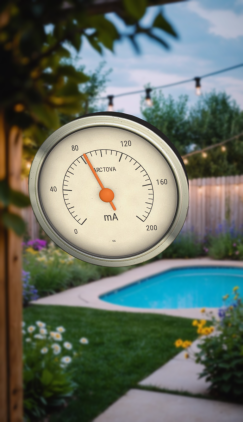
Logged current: 85 mA
